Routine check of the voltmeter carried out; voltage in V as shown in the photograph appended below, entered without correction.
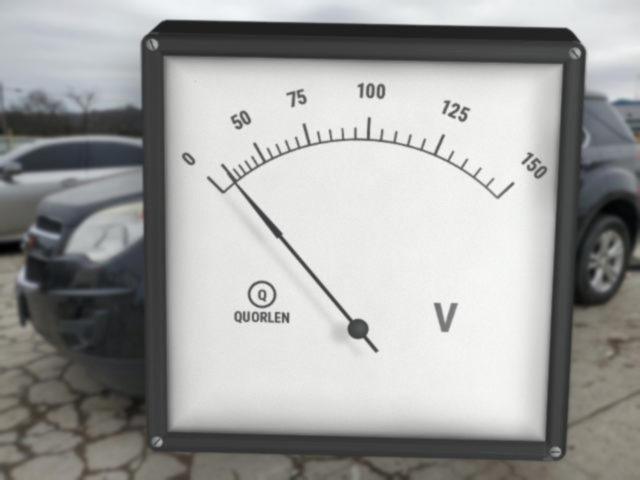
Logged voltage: 25 V
